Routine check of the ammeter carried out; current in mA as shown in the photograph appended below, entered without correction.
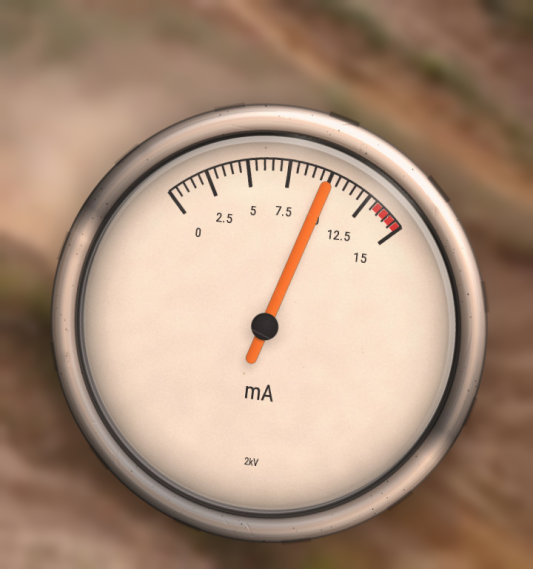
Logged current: 10 mA
